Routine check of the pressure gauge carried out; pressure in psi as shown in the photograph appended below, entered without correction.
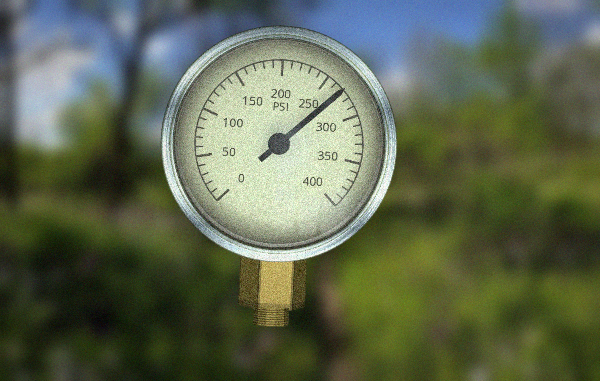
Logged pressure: 270 psi
